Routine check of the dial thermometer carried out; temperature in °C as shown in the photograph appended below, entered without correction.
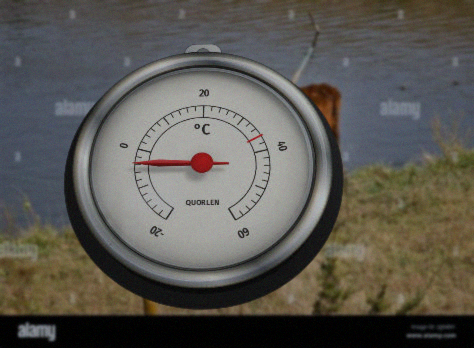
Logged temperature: -4 °C
